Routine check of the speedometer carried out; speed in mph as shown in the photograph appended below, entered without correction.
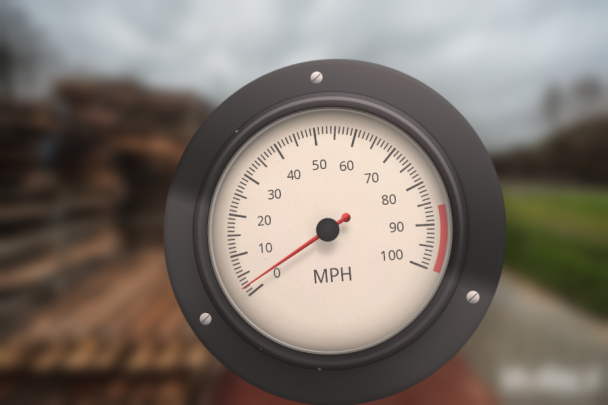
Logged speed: 2 mph
